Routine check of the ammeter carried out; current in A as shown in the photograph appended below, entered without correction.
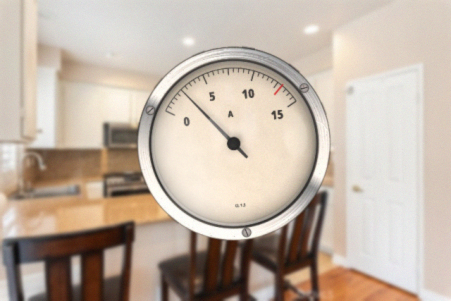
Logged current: 2.5 A
